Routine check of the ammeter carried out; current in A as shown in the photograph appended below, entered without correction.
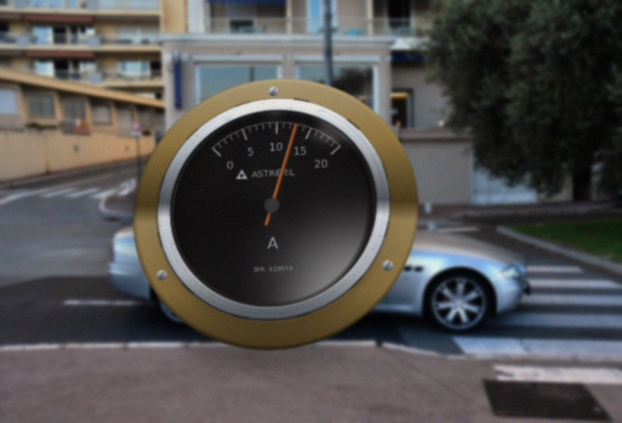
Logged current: 13 A
